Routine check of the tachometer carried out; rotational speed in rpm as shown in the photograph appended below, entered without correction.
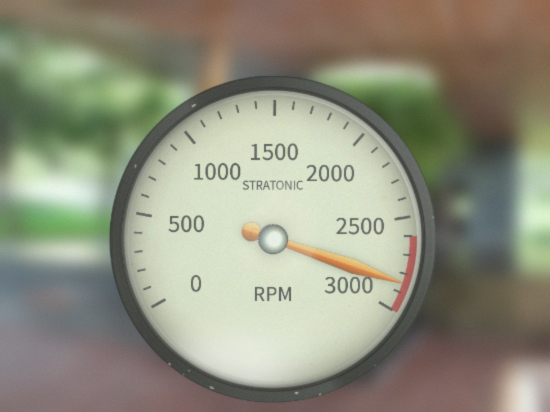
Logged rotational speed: 2850 rpm
